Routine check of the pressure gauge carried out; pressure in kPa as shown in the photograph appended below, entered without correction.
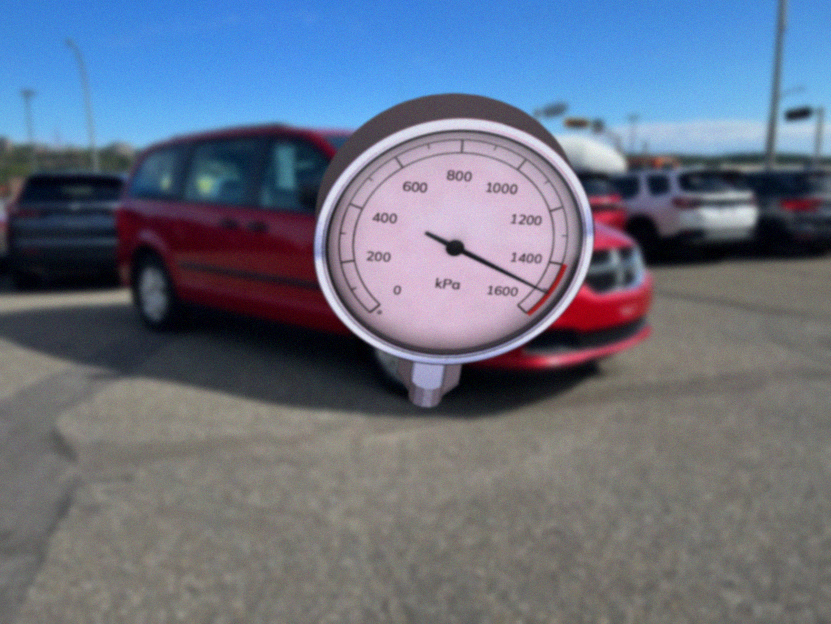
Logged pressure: 1500 kPa
